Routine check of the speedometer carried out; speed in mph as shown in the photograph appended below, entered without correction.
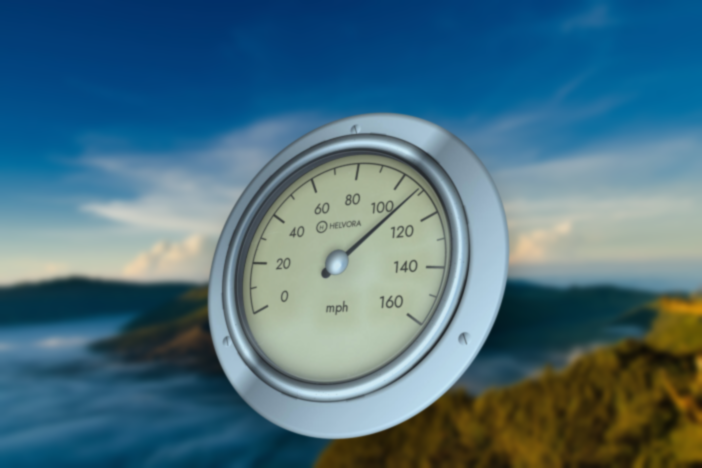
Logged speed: 110 mph
